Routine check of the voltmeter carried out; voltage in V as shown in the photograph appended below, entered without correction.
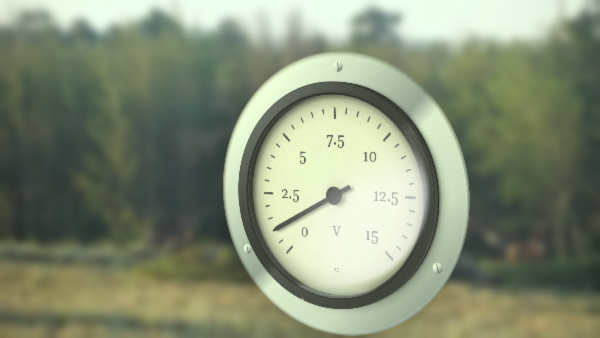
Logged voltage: 1 V
